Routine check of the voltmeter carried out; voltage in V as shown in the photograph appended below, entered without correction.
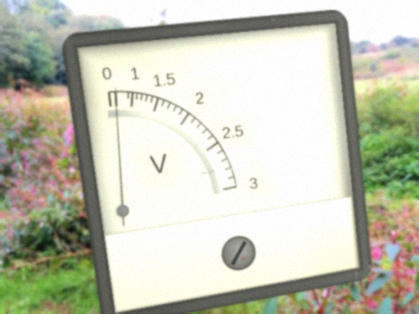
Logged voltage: 0.5 V
